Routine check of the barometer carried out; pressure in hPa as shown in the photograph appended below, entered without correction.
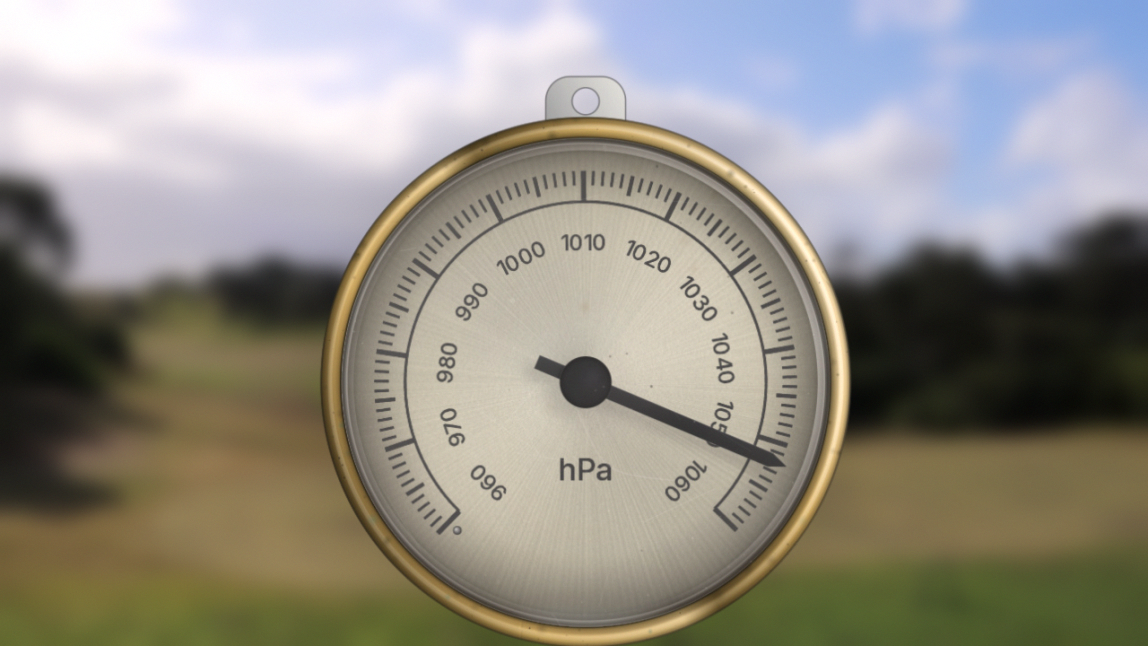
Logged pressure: 1052 hPa
